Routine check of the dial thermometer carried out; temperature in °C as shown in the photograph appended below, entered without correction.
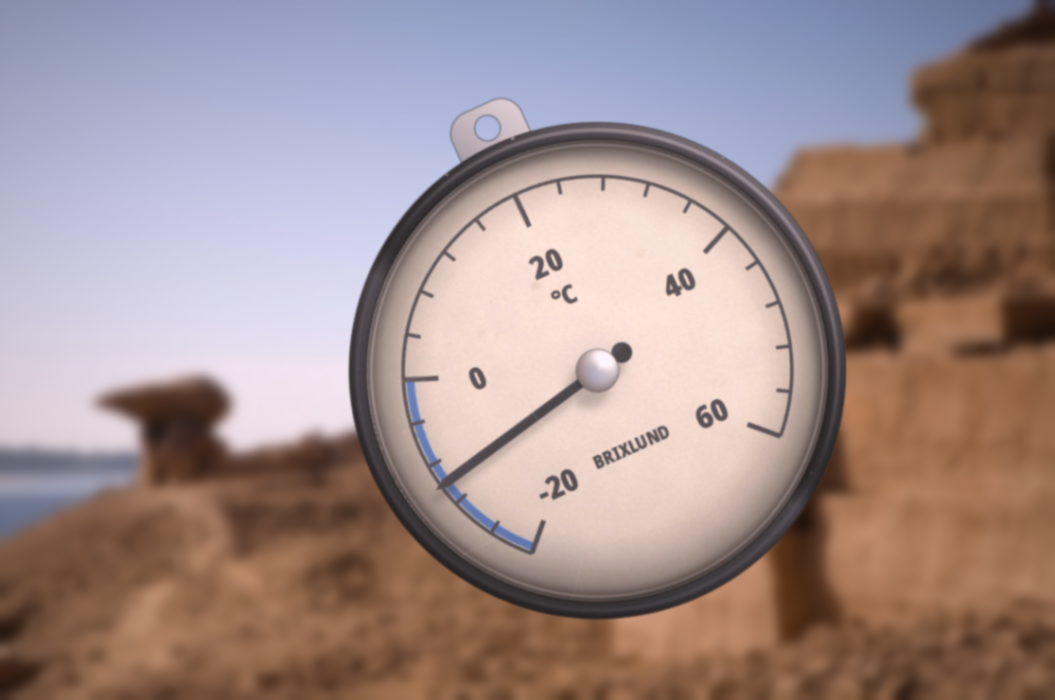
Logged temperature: -10 °C
